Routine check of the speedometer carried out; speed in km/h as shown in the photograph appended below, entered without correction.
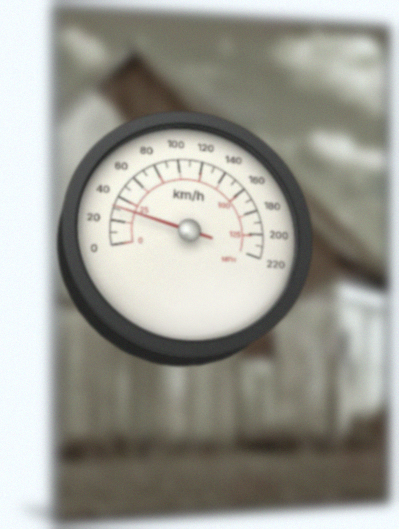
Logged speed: 30 km/h
